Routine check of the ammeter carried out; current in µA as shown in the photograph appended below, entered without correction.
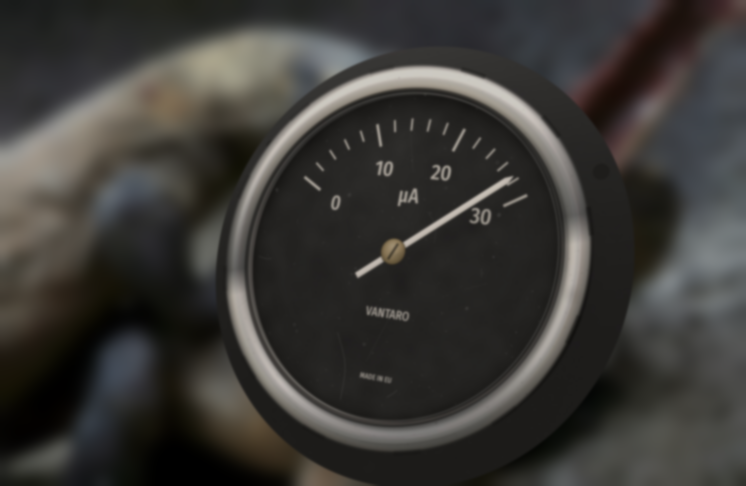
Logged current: 28 µA
